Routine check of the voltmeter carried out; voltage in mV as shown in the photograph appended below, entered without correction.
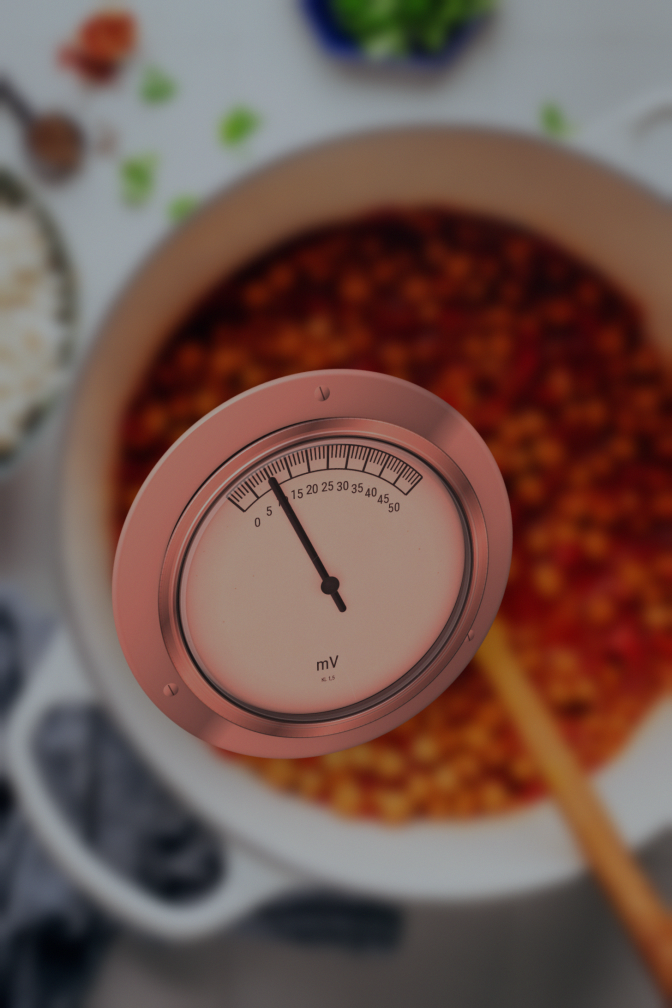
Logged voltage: 10 mV
